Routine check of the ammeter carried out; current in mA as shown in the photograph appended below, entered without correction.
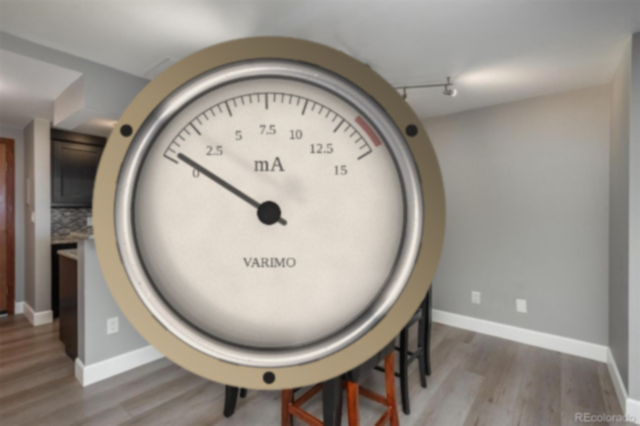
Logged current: 0.5 mA
